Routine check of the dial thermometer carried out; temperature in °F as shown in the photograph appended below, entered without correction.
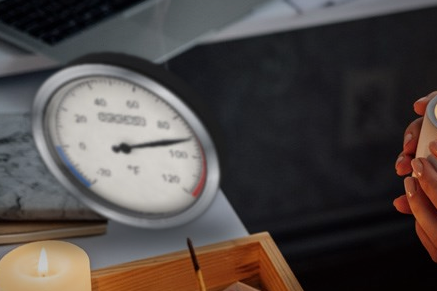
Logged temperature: 90 °F
